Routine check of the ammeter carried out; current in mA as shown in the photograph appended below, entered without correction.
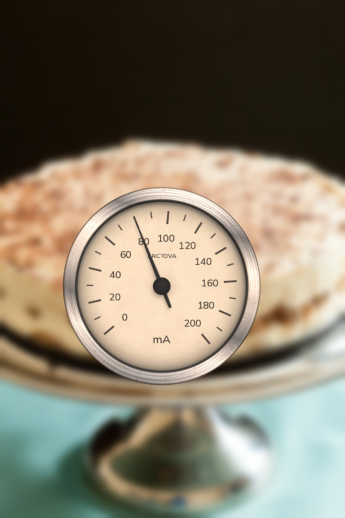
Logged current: 80 mA
